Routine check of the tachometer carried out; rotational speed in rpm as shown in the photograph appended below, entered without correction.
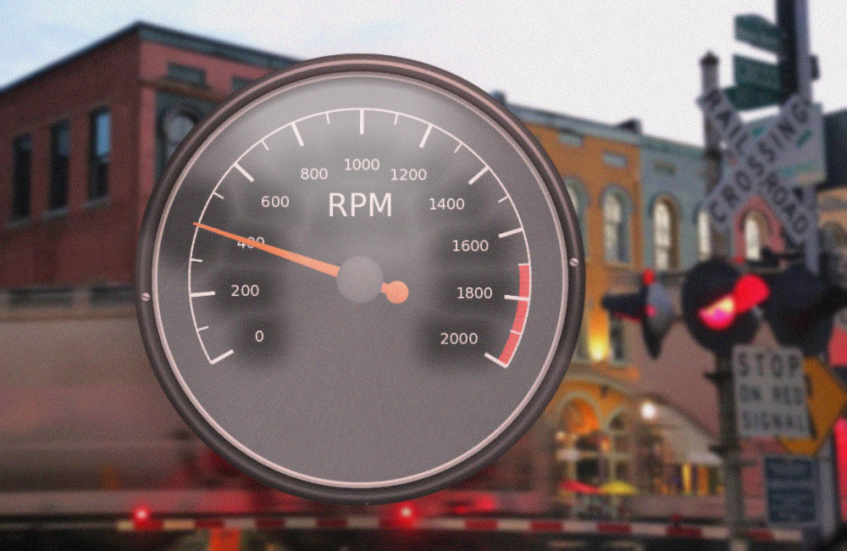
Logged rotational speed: 400 rpm
